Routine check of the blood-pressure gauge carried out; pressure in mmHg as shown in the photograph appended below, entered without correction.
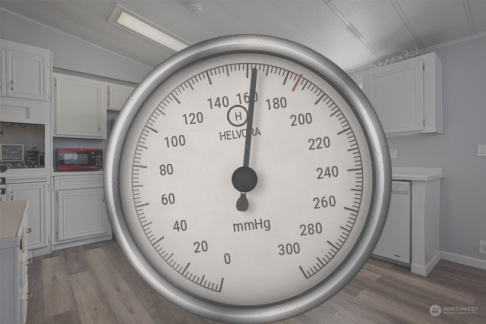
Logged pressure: 164 mmHg
